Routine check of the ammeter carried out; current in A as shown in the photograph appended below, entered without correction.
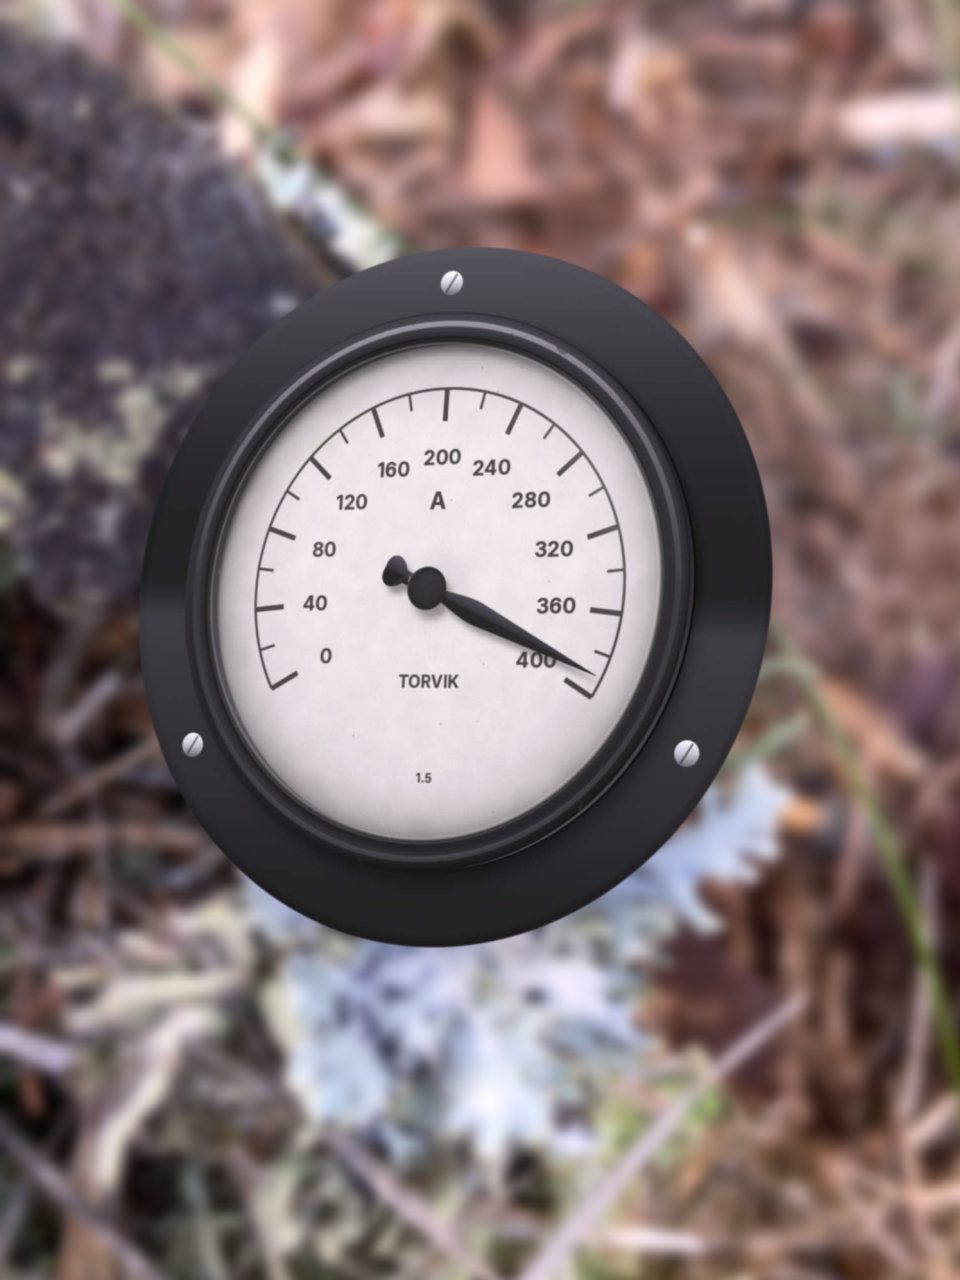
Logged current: 390 A
